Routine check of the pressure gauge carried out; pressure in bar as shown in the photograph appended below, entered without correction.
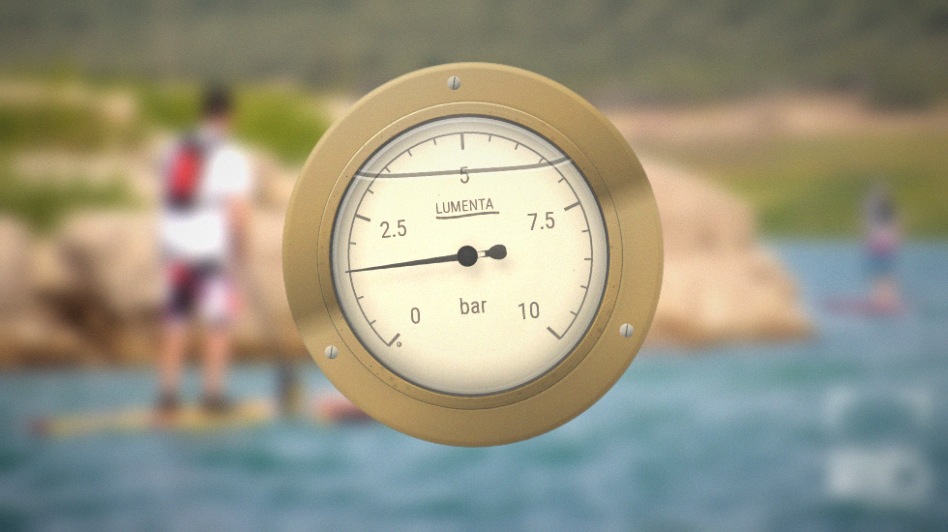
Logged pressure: 1.5 bar
